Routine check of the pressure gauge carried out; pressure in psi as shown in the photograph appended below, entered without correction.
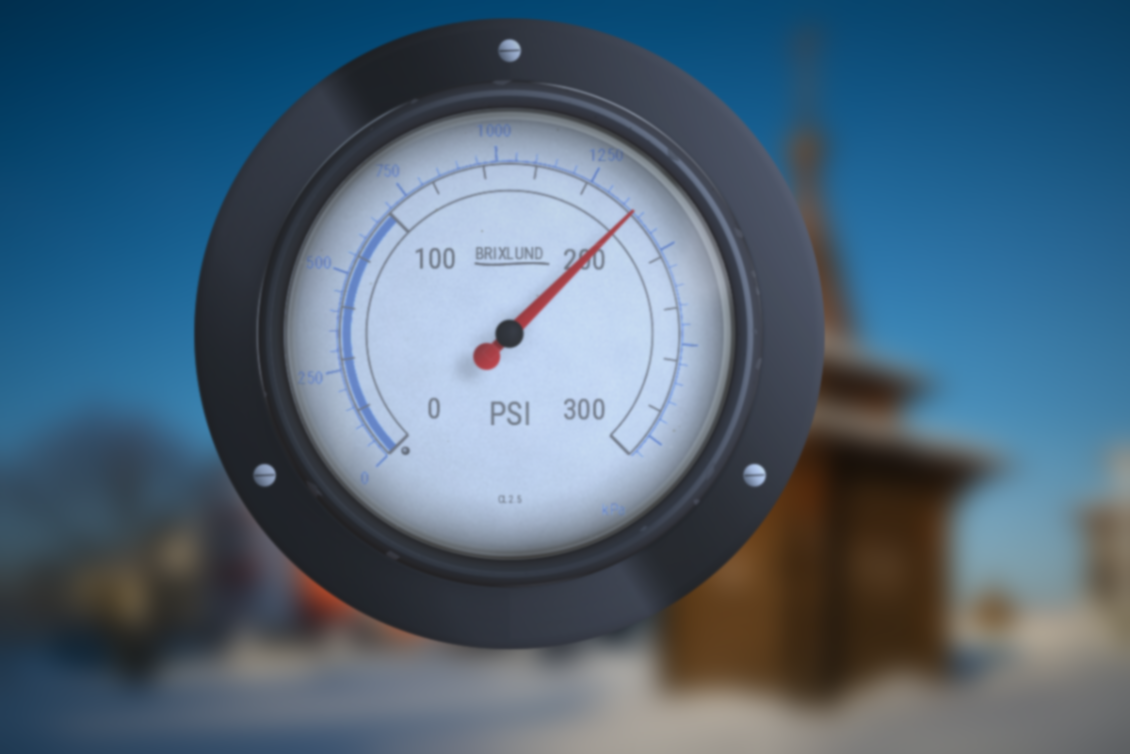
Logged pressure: 200 psi
